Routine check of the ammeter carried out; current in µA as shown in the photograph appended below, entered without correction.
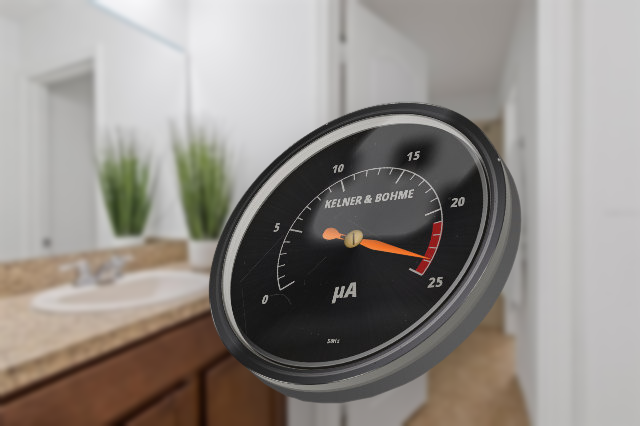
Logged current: 24 µA
